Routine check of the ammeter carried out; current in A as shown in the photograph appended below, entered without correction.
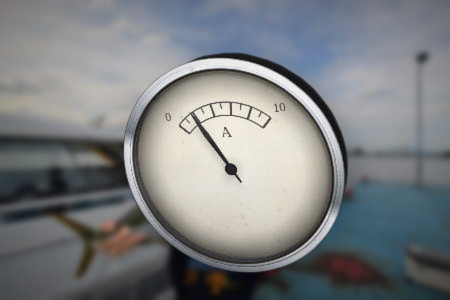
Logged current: 2 A
